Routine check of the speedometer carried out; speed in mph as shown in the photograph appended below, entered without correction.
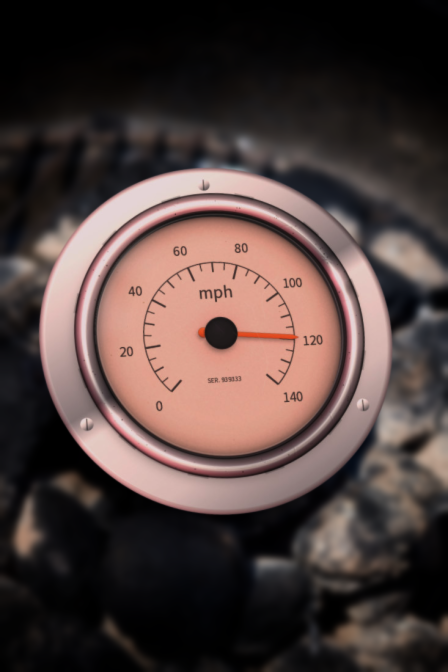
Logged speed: 120 mph
